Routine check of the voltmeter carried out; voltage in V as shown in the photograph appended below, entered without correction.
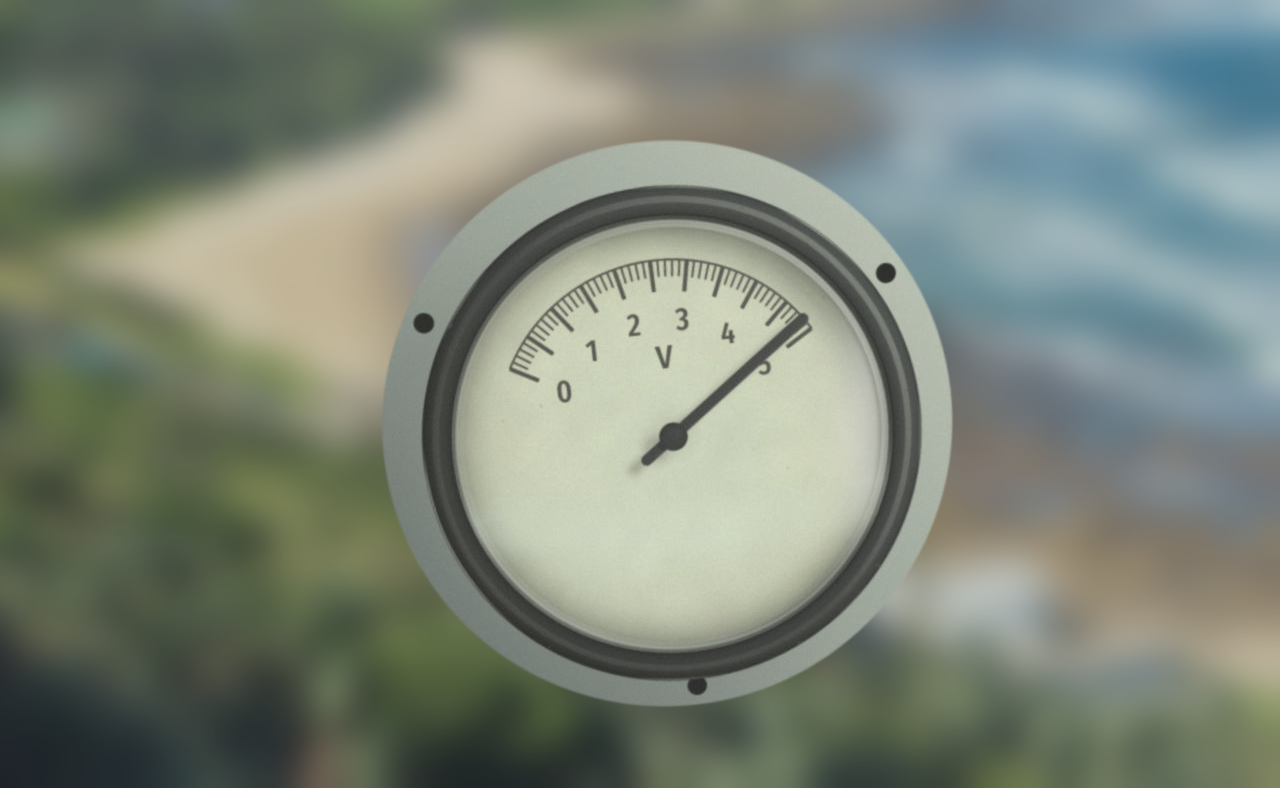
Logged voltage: 4.8 V
